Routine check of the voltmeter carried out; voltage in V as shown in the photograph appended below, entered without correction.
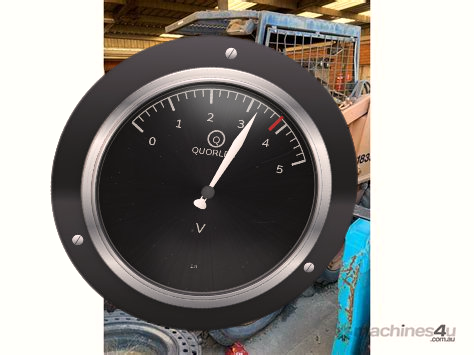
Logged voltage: 3.2 V
